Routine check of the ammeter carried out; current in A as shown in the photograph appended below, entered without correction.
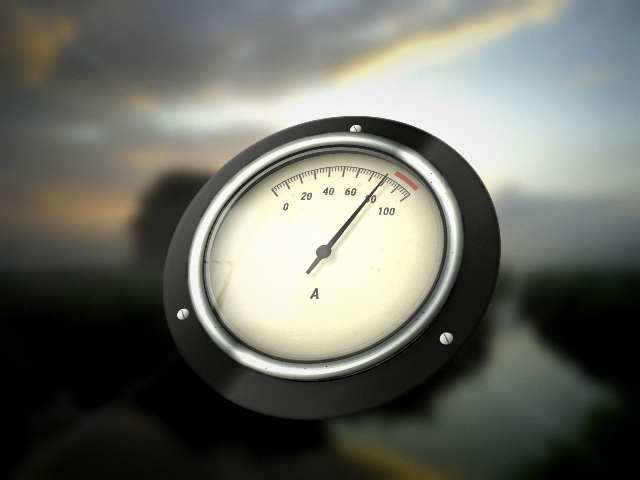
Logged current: 80 A
